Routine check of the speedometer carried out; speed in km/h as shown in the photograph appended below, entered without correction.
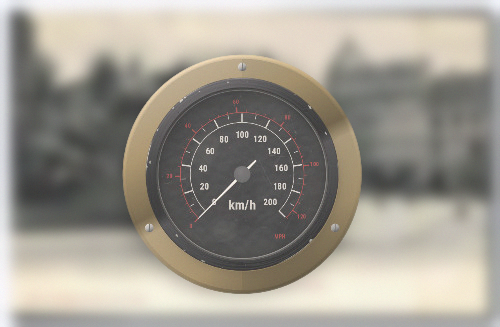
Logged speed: 0 km/h
